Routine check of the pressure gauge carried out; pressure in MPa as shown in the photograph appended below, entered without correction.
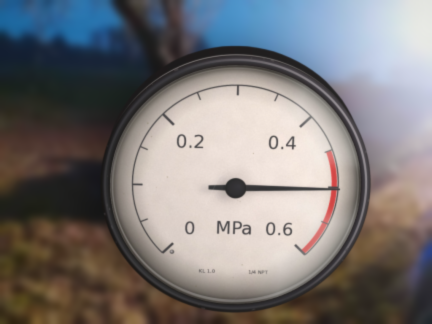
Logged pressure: 0.5 MPa
